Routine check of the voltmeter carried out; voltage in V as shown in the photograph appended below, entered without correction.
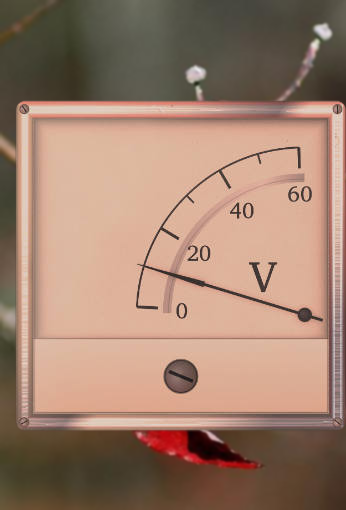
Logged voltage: 10 V
